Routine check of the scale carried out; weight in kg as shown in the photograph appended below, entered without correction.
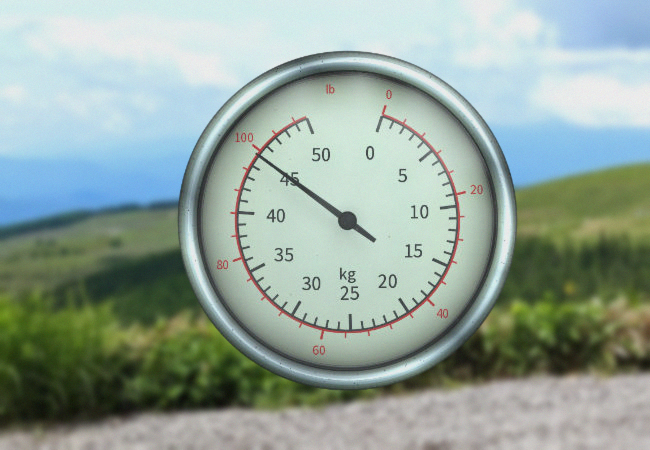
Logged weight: 45 kg
